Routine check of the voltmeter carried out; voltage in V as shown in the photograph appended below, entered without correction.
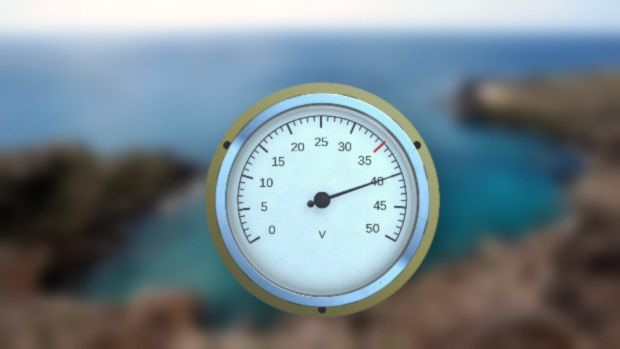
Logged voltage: 40 V
